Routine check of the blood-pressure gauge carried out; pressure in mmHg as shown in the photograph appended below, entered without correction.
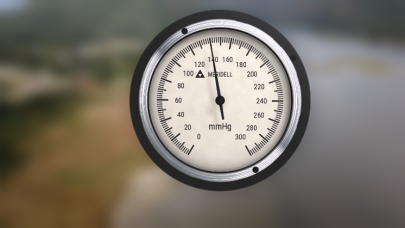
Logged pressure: 140 mmHg
